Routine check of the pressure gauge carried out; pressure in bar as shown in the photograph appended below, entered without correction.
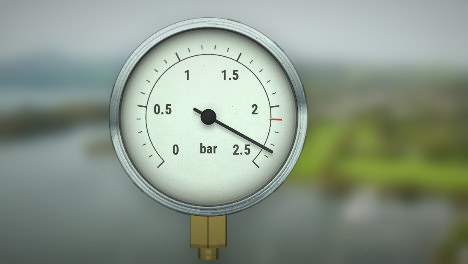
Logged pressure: 2.35 bar
